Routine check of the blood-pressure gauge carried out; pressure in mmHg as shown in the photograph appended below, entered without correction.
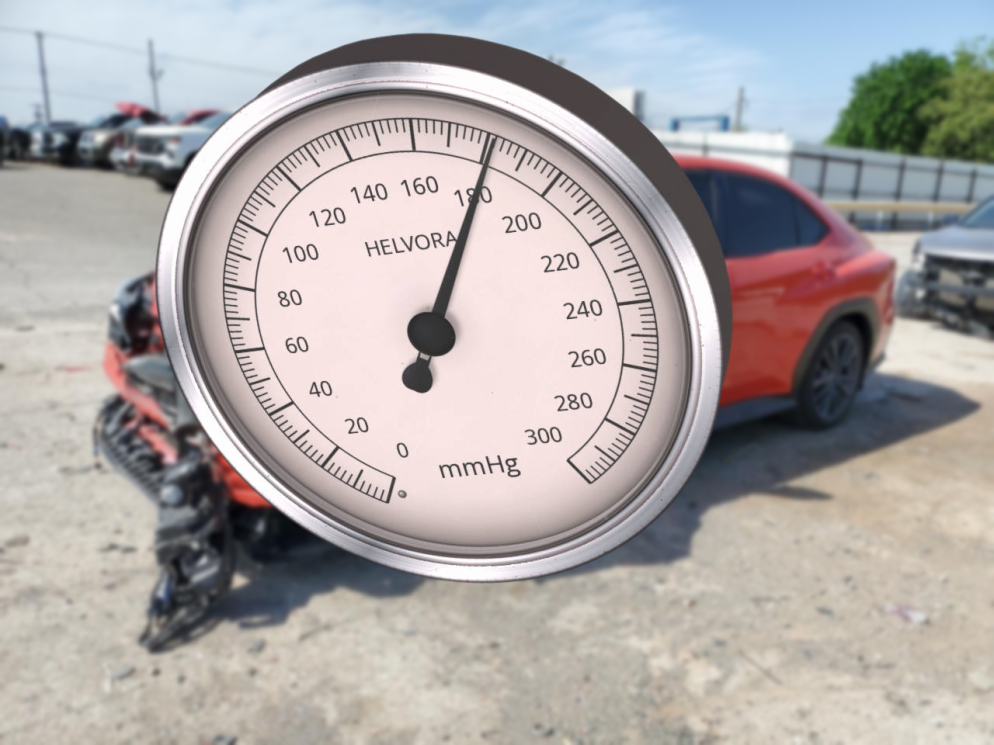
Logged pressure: 182 mmHg
